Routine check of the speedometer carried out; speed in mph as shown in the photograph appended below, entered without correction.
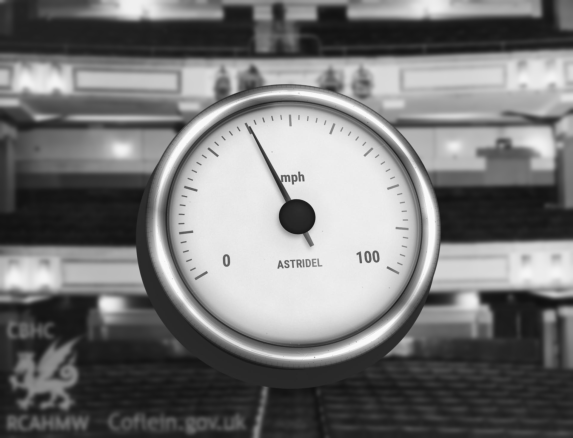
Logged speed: 40 mph
